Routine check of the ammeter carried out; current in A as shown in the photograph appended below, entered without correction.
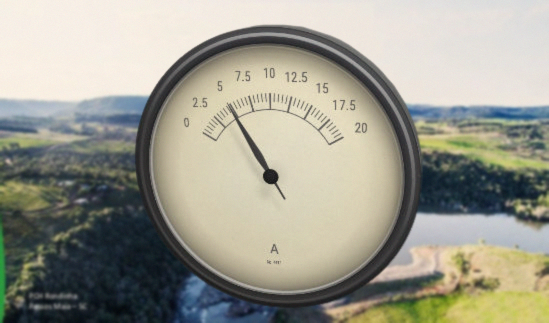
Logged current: 5 A
